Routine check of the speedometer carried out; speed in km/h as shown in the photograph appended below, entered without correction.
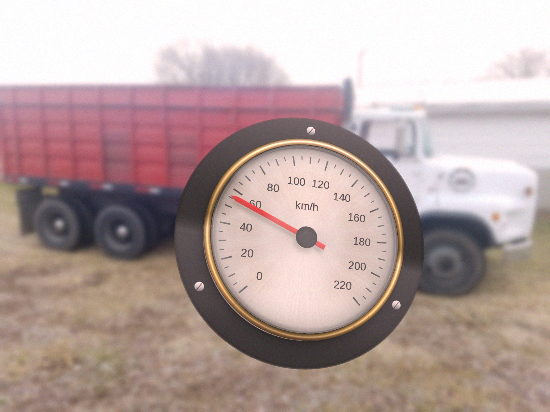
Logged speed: 55 km/h
